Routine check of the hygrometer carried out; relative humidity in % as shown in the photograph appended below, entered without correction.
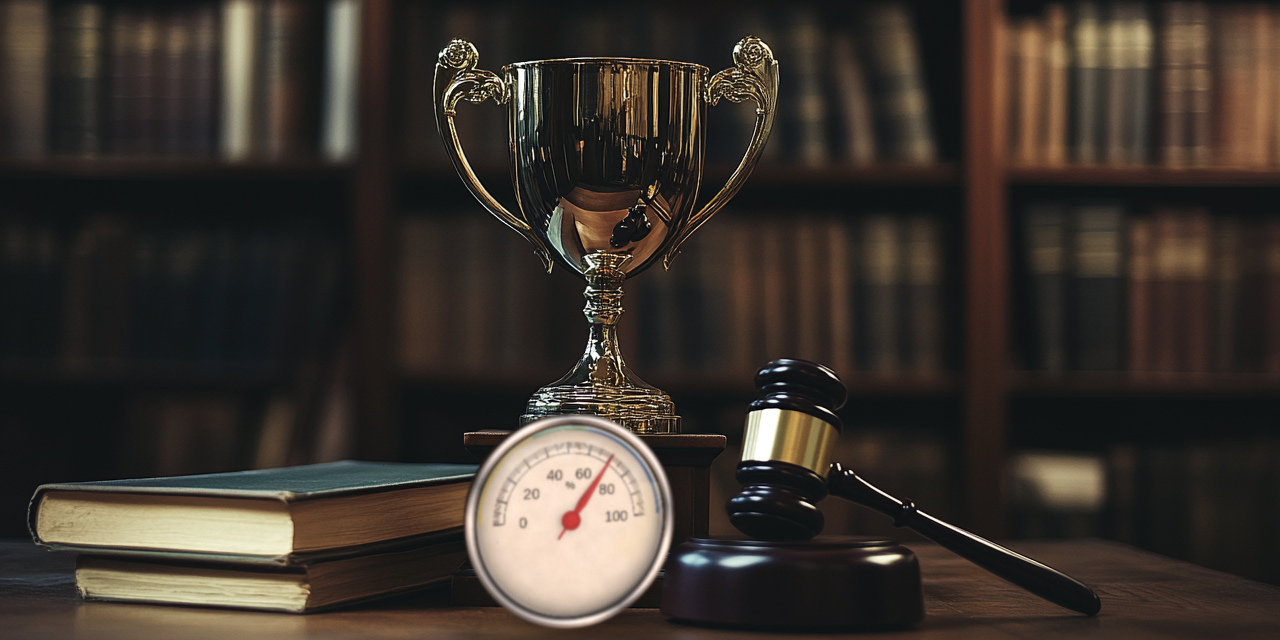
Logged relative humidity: 70 %
